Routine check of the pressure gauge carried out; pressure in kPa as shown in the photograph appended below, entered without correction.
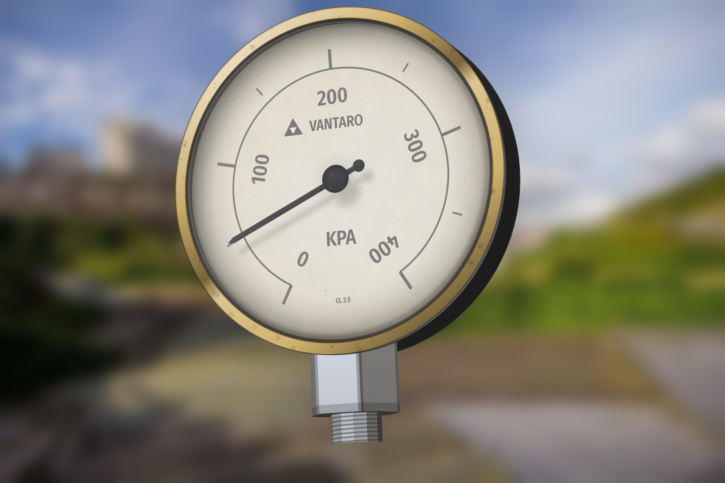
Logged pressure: 50 kPa
